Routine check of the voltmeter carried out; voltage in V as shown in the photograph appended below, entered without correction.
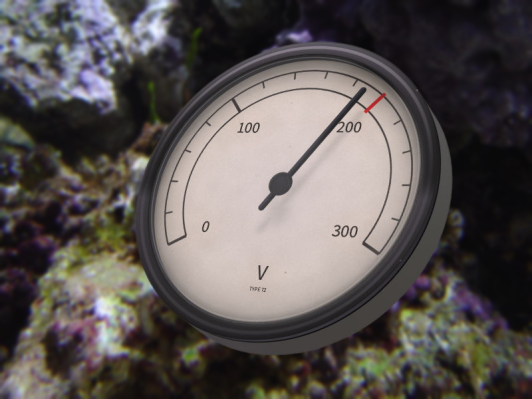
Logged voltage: 190 V
